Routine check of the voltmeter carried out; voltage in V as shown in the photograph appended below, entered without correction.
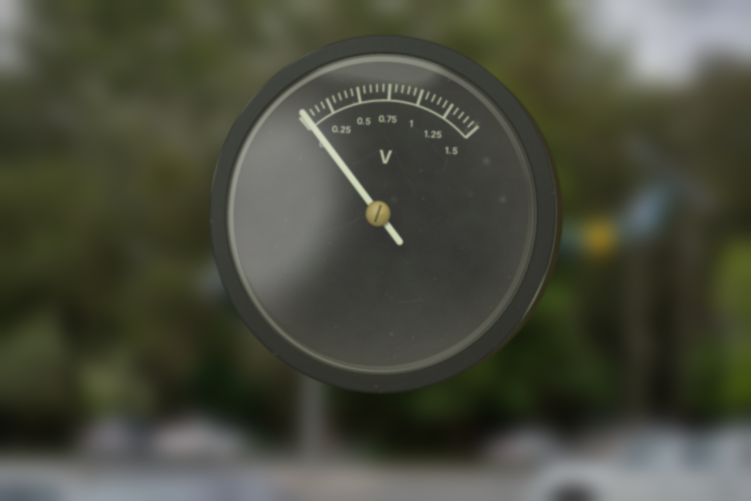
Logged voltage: 0.05 V
